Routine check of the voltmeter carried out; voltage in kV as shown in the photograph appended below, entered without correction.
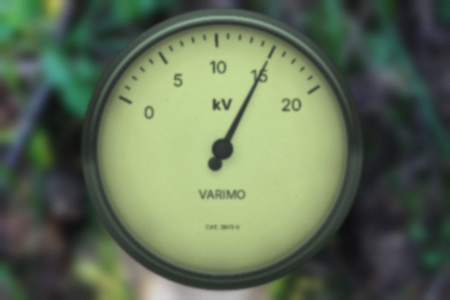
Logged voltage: 15 kV
